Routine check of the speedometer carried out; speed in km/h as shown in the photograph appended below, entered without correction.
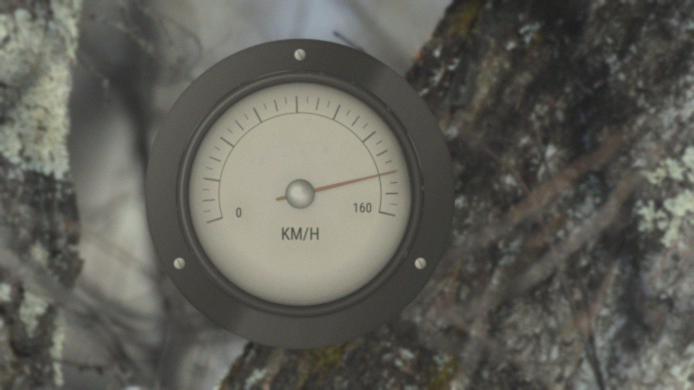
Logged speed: 140 km/h
